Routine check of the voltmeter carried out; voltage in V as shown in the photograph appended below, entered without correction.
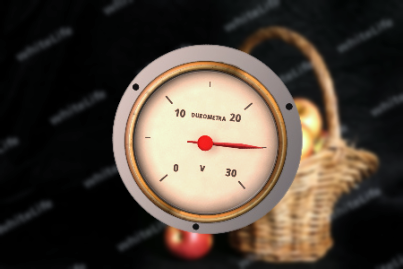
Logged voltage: 25 V
